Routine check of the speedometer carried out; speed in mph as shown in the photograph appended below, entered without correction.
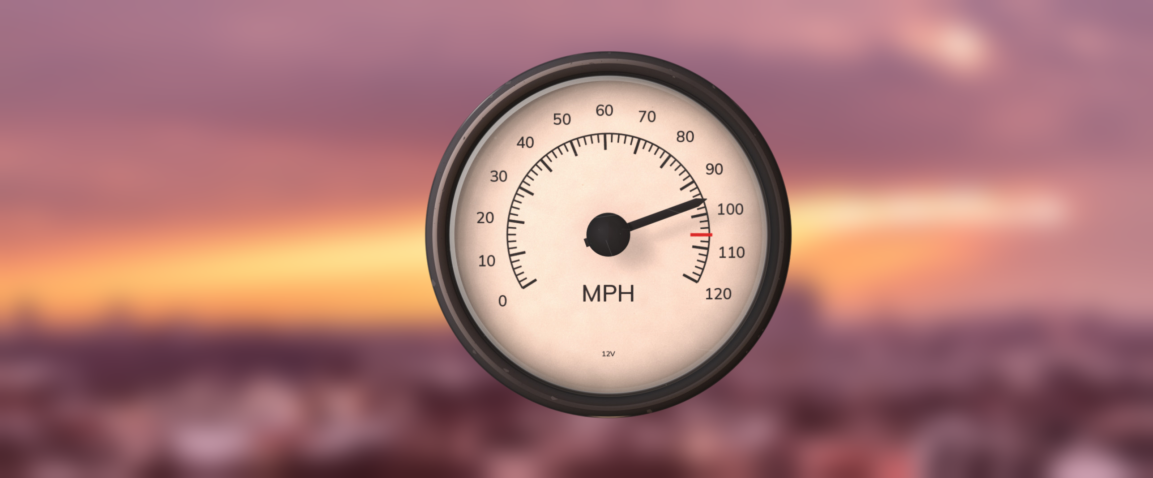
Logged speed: 96 mph
